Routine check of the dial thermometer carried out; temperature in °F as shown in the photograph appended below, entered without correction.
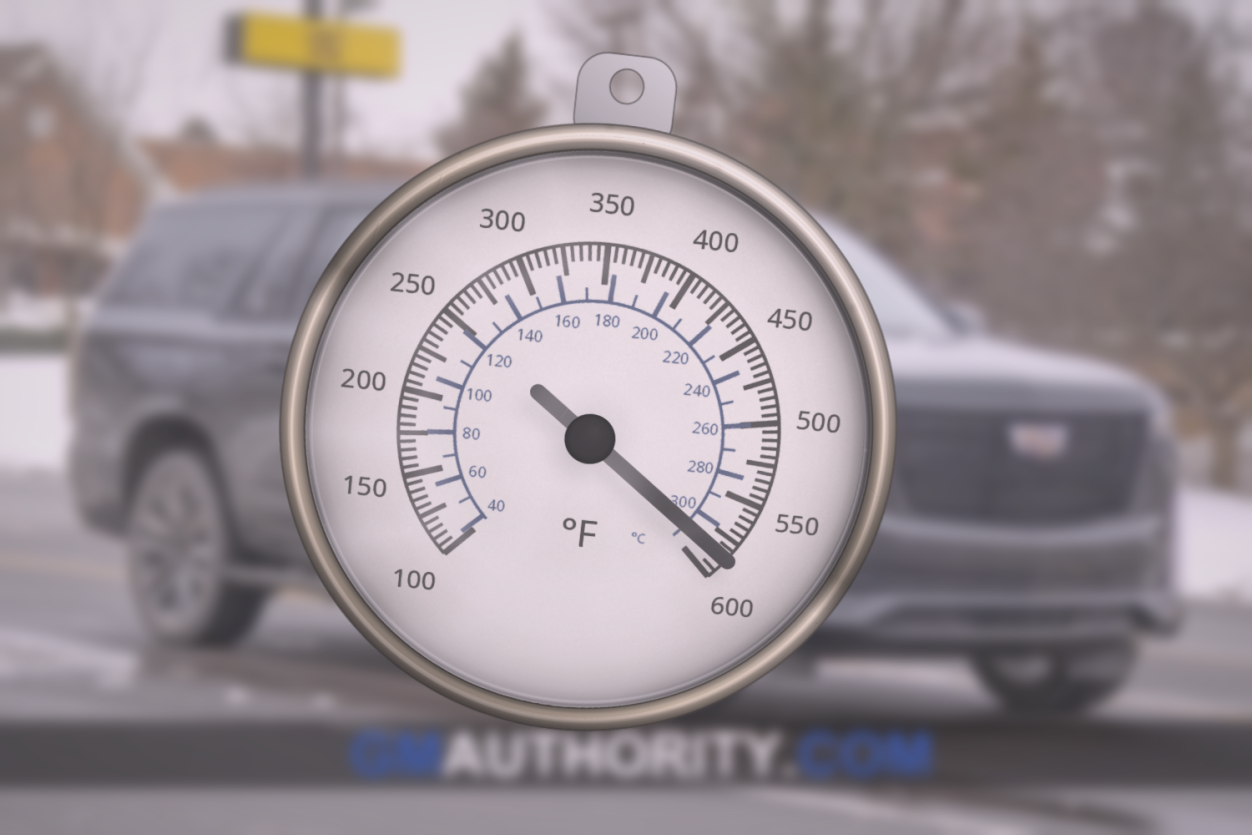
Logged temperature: 585 °F
